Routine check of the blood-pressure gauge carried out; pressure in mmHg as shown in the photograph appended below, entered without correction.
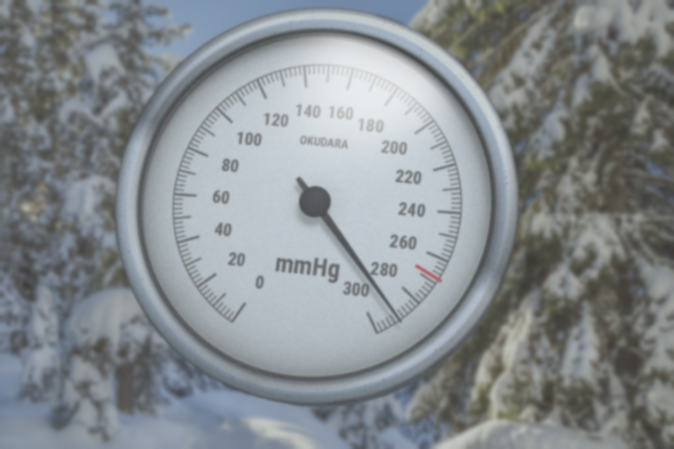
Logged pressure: 290 mmHg
